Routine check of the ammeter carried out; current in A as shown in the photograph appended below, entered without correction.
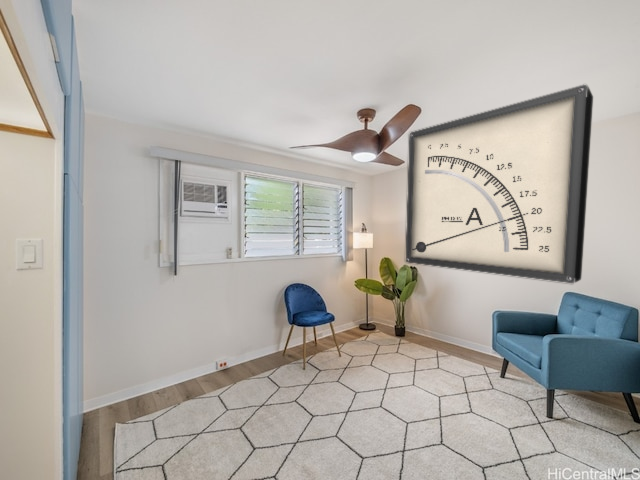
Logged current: 20 A
